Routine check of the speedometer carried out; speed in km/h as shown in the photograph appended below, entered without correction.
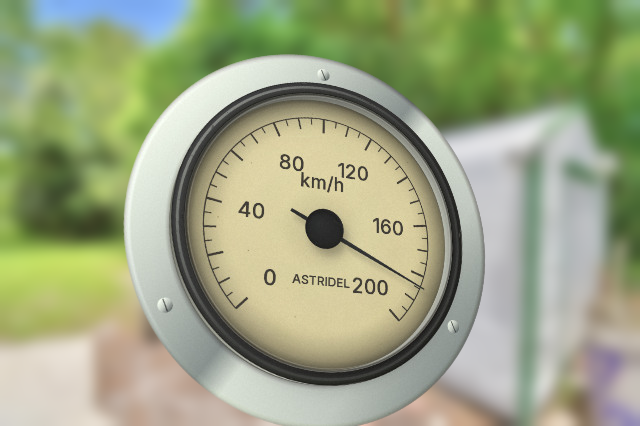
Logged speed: 185 km/h
